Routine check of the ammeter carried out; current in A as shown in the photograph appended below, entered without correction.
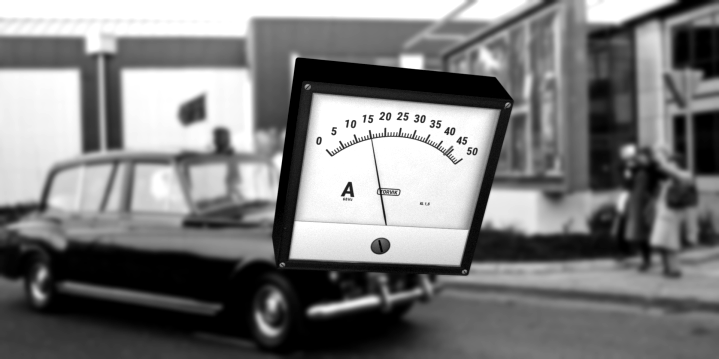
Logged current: 15 A
